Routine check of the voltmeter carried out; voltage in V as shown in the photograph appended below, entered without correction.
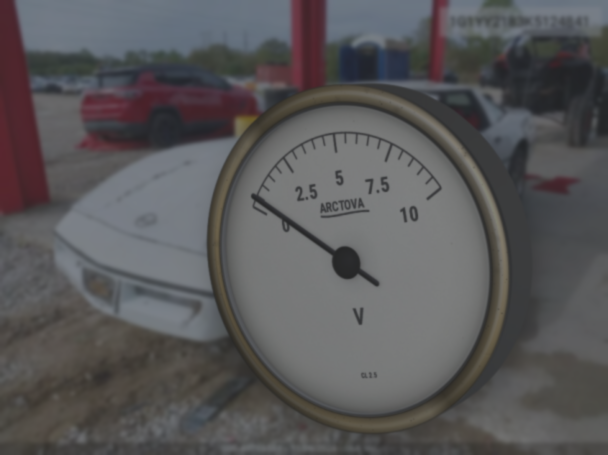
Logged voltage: 0.5 V
